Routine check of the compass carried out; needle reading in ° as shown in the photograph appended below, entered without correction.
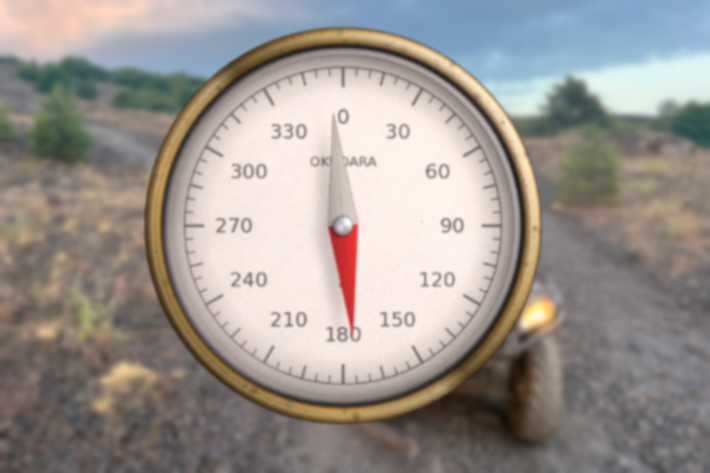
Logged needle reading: 175 °
